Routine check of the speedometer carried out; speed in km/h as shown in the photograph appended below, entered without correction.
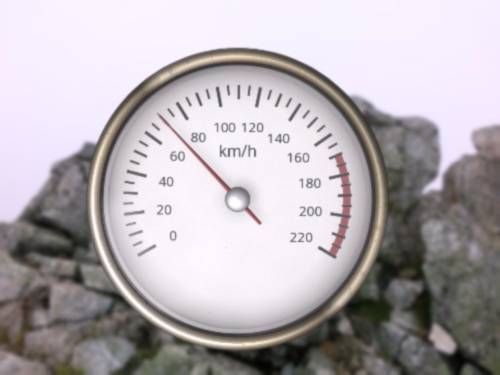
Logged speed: 70 km/h
